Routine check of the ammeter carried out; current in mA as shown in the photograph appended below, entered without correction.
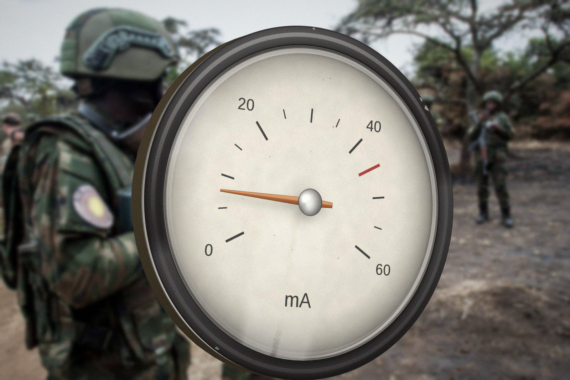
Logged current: 7.5 mA
